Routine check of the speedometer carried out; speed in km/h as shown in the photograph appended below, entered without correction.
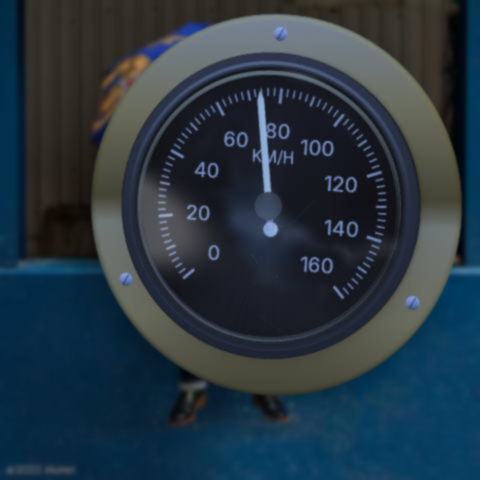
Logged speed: 74 km/h
